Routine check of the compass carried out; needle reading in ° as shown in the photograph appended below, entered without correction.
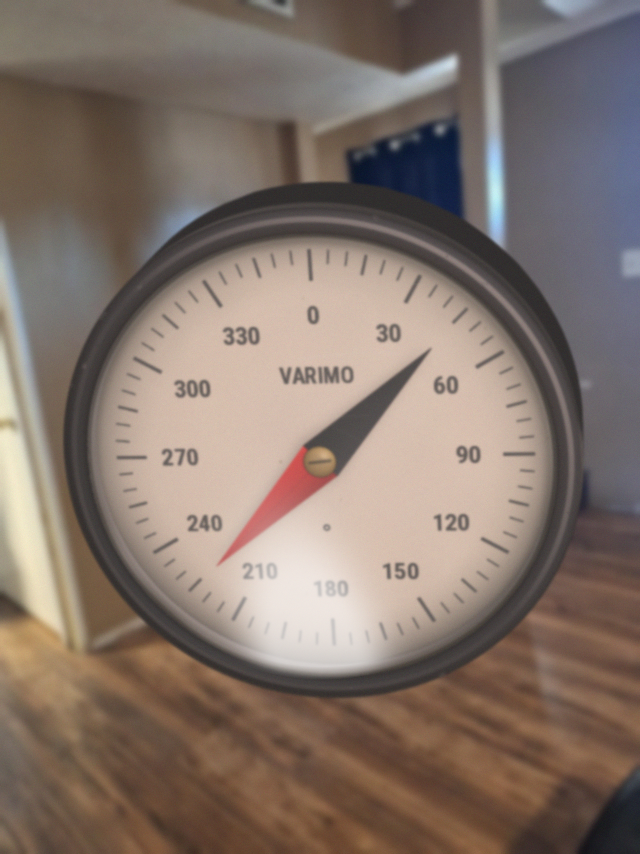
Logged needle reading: 225 °
